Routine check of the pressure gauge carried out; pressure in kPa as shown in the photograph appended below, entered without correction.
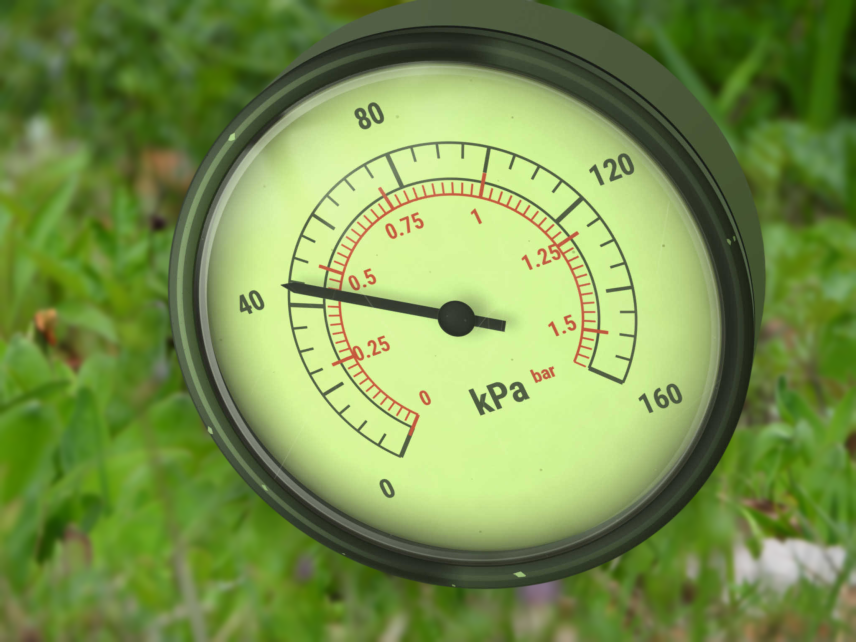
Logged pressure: 45 kPa
